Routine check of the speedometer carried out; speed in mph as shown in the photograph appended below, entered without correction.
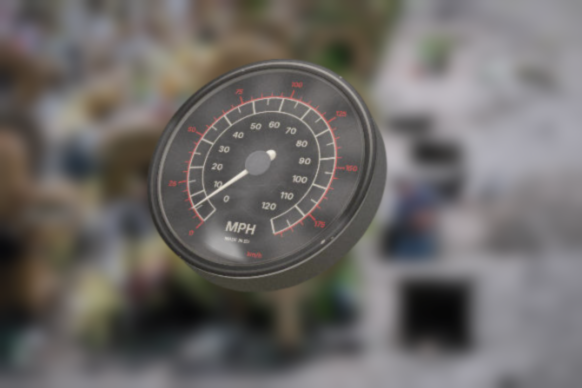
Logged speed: 5 mph
